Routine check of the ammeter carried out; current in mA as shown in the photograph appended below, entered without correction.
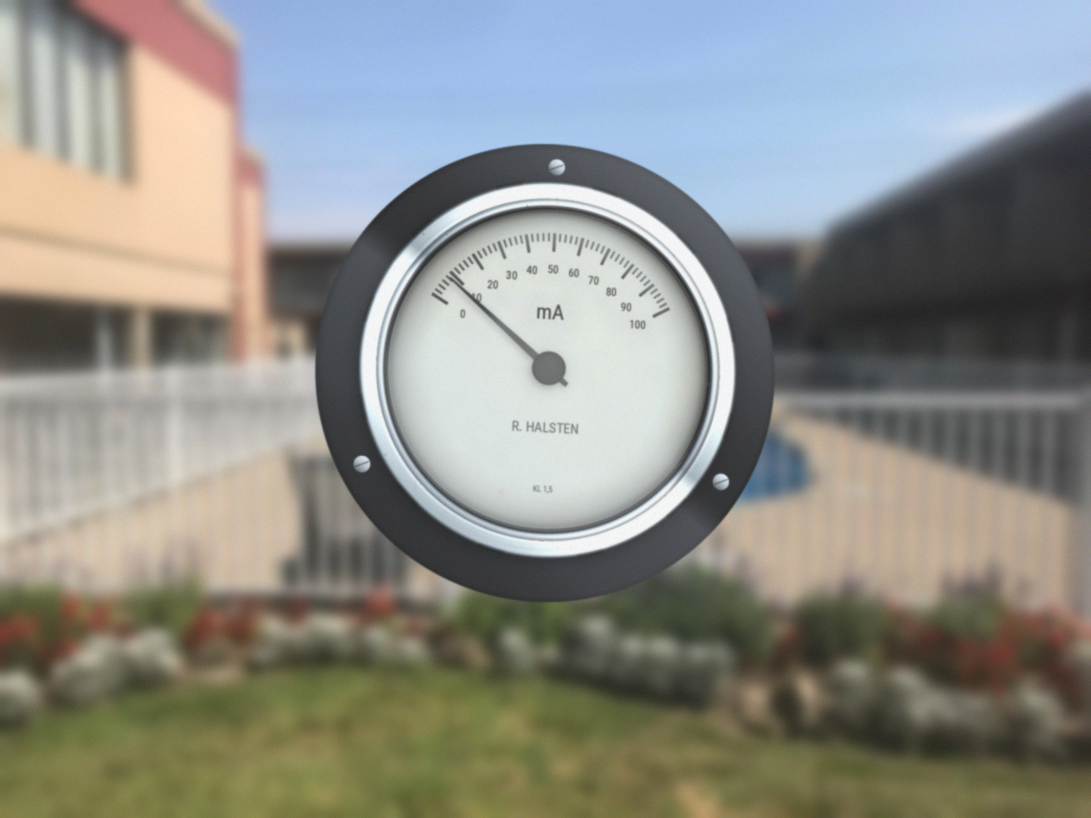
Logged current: 8 mA
